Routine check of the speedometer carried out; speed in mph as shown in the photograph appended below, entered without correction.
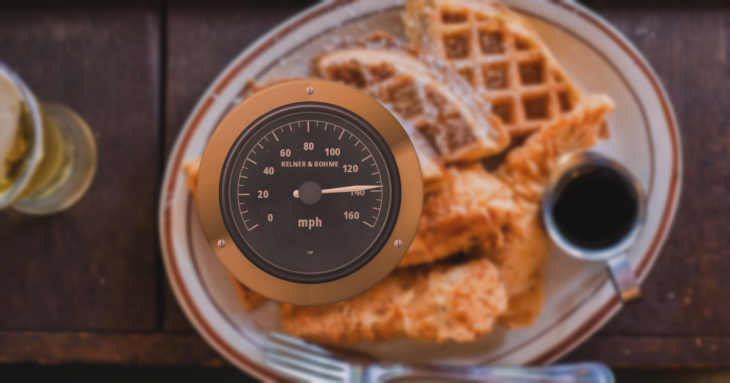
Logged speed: 137.5 mph
